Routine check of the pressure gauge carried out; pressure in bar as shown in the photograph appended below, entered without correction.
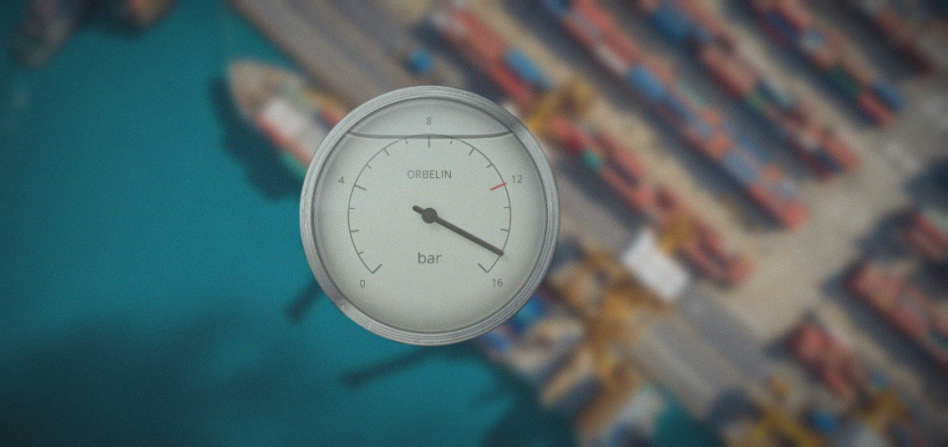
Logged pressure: 15 bar
